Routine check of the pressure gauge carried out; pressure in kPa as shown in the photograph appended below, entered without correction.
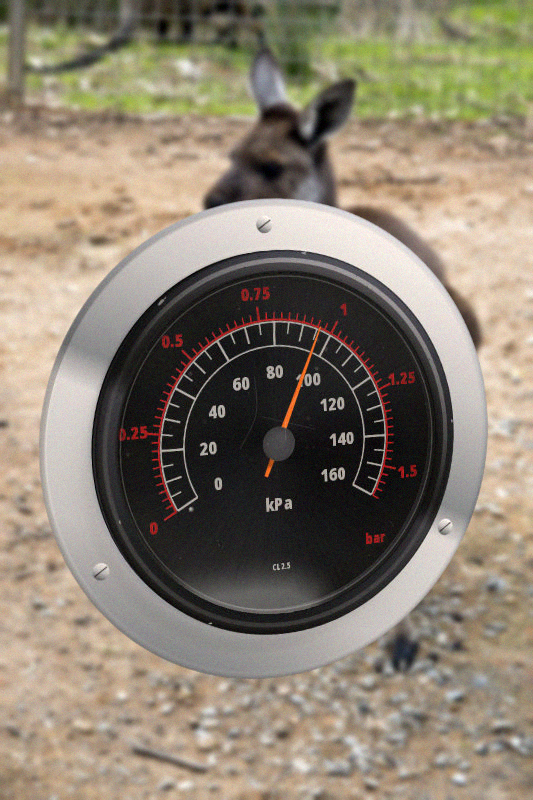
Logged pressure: 95 kPa
